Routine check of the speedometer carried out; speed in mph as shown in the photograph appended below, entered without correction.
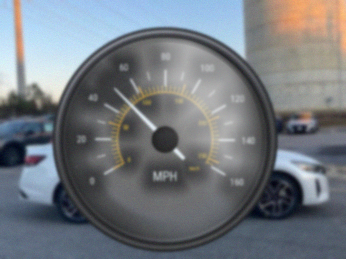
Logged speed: 50 mph
